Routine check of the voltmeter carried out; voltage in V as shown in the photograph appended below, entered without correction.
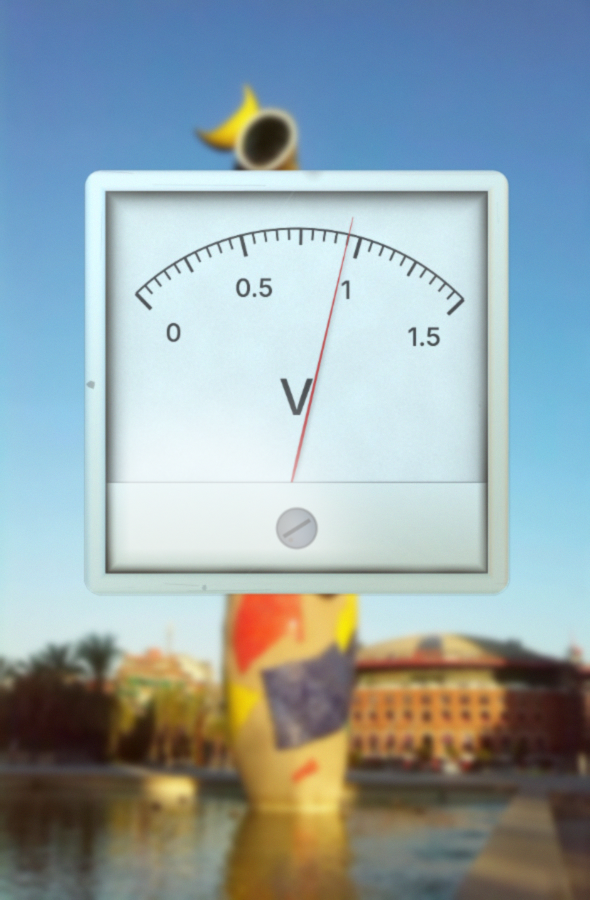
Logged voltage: 0.95 V
